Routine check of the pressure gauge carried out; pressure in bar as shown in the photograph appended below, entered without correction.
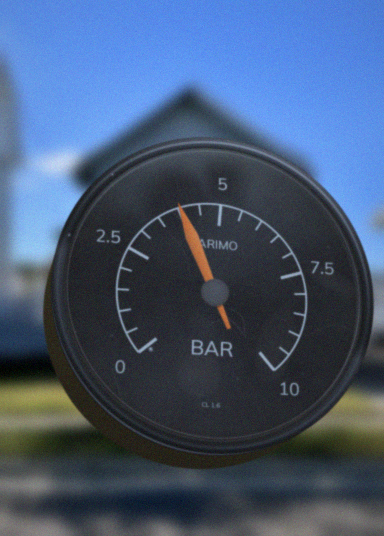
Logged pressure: 4 bar
